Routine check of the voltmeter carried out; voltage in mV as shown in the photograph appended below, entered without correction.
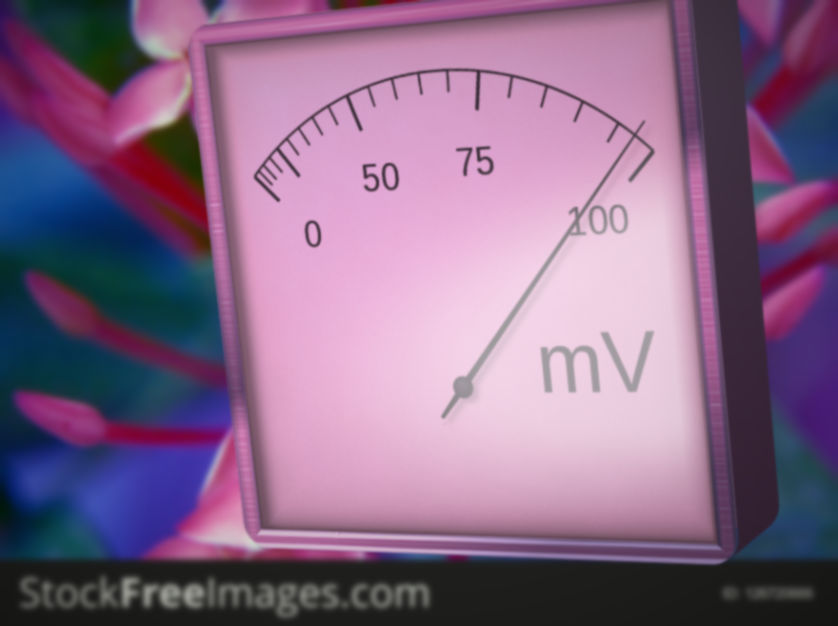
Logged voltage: 97.5 mV
